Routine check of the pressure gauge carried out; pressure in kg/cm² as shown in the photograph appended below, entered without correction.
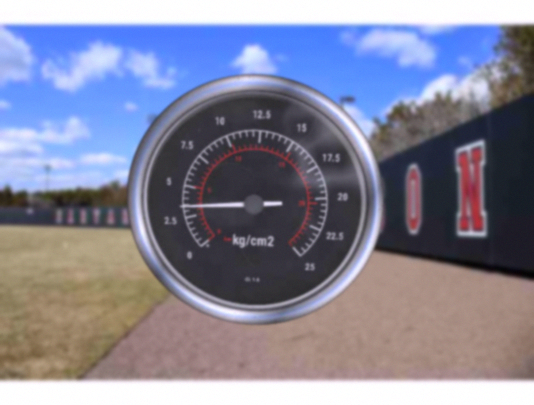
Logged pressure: 3.5 kg/cm²
